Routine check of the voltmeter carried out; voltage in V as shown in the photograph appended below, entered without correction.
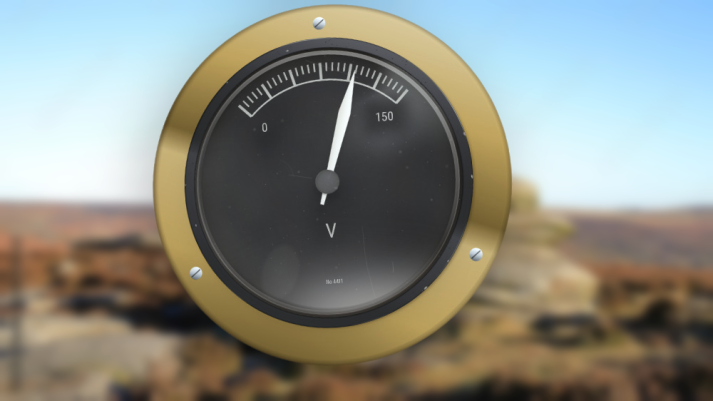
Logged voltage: 105 V
